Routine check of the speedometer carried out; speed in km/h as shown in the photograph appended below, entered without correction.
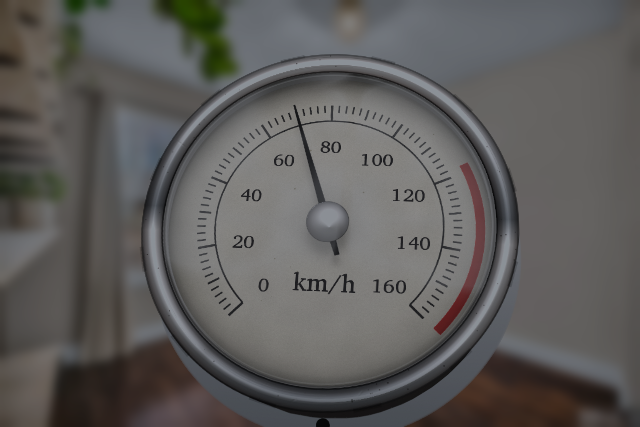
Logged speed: 70 km/h
